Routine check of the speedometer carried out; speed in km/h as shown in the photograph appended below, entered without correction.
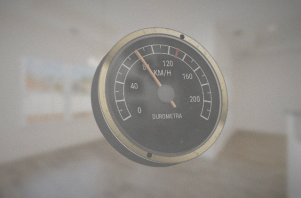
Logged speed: 80 km/h
